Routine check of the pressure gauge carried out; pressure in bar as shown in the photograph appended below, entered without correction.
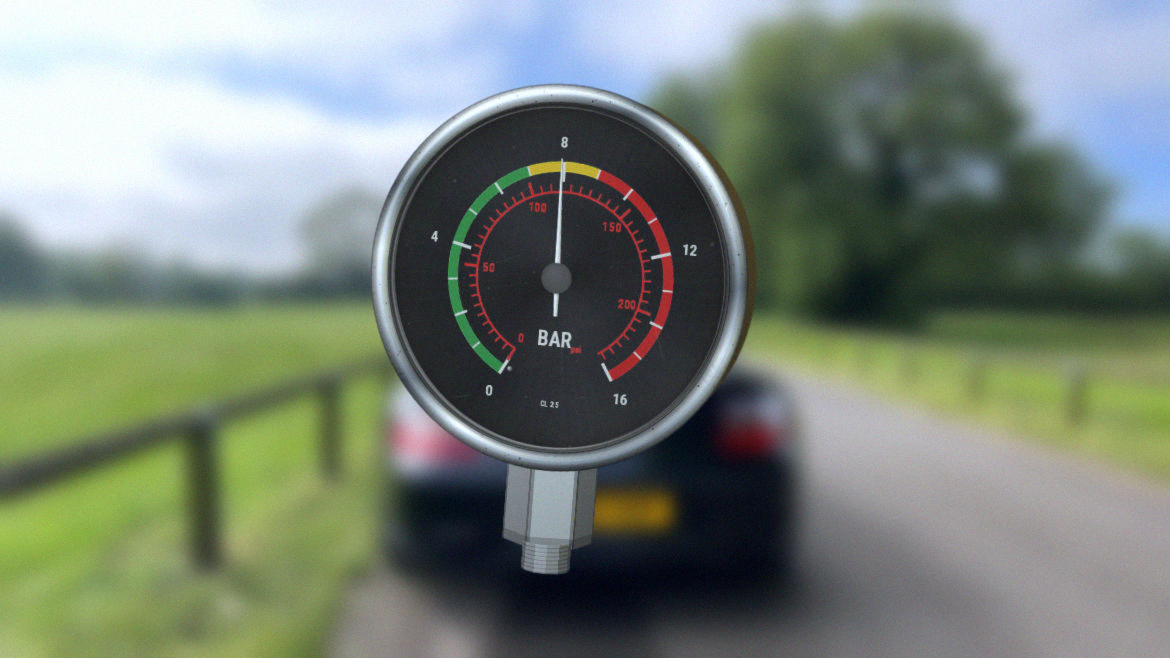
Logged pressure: 8 bar
